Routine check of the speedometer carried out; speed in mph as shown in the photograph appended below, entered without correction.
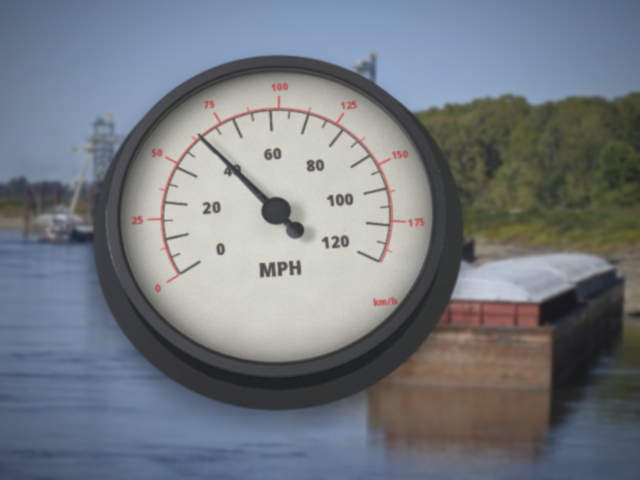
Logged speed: 40 mph
